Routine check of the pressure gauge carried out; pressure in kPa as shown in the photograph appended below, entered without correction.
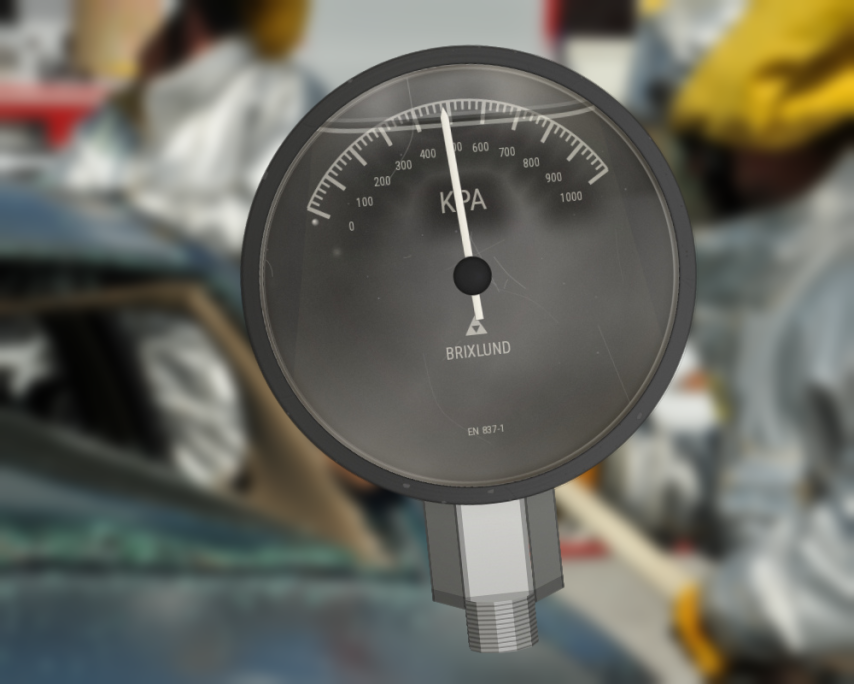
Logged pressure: 480 kPa
